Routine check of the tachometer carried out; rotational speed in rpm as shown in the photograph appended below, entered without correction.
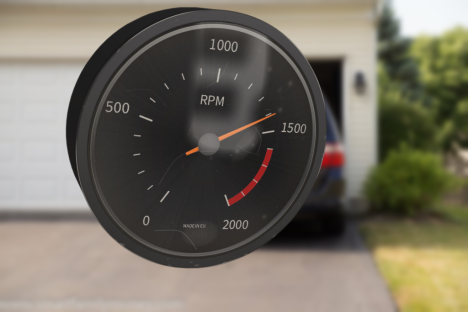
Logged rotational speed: 1400 rpm
